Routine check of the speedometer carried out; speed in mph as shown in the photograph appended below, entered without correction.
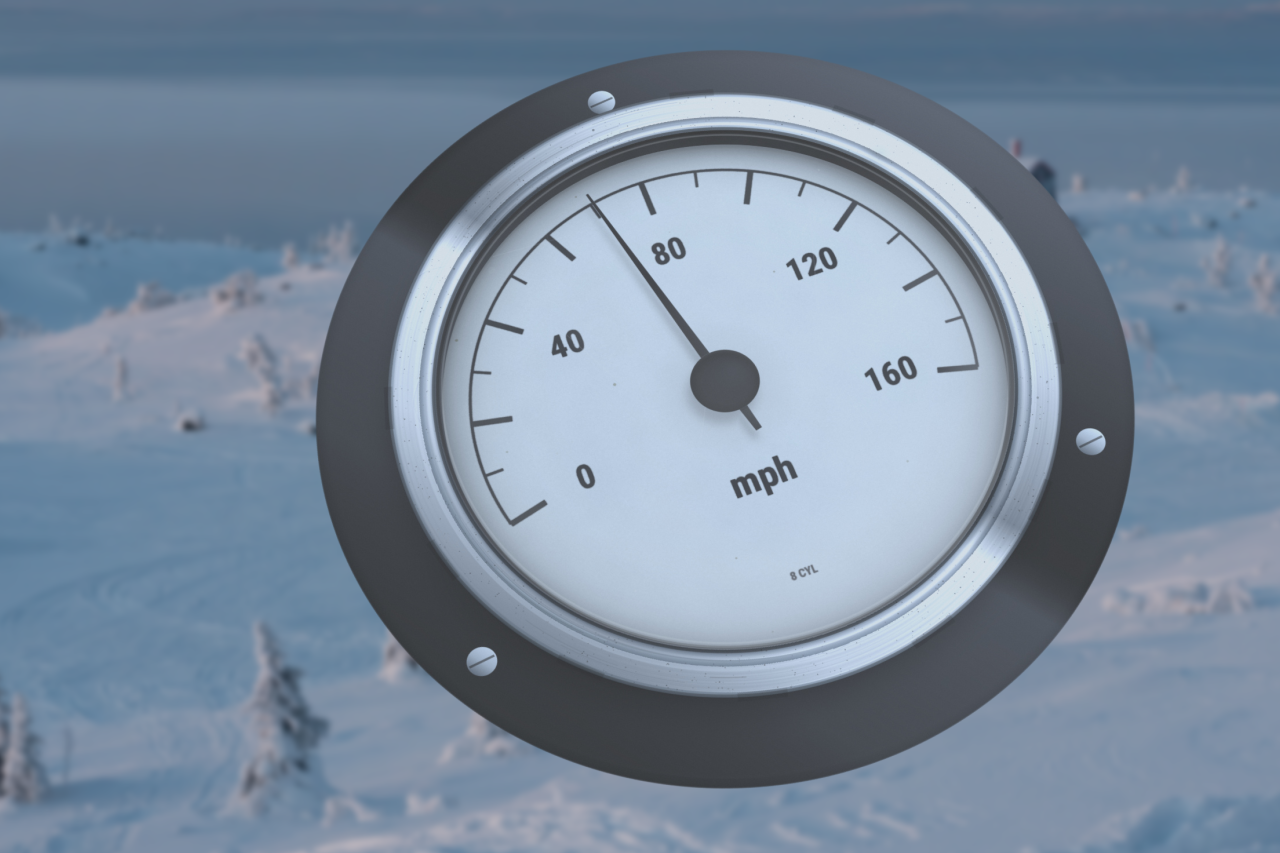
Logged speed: 70 mph
